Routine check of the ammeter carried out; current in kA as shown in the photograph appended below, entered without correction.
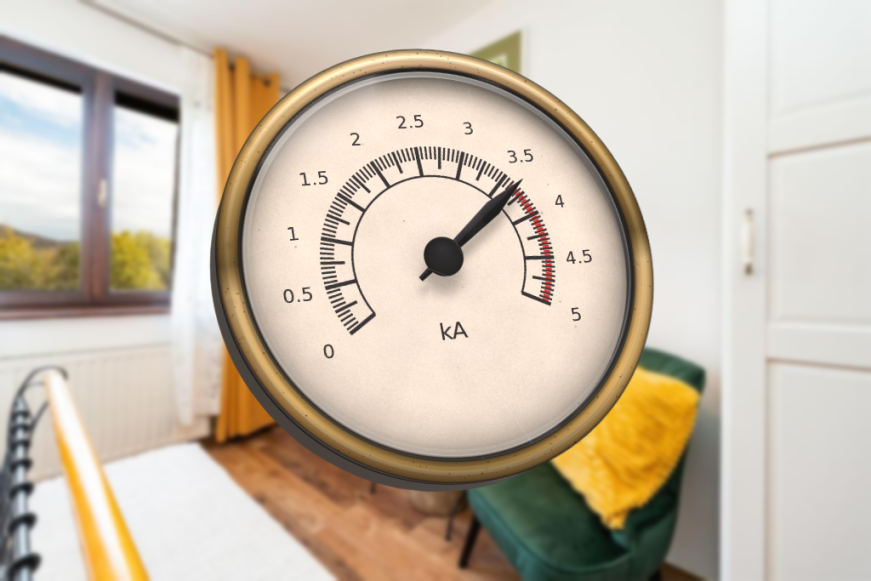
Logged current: 3.65 kA
